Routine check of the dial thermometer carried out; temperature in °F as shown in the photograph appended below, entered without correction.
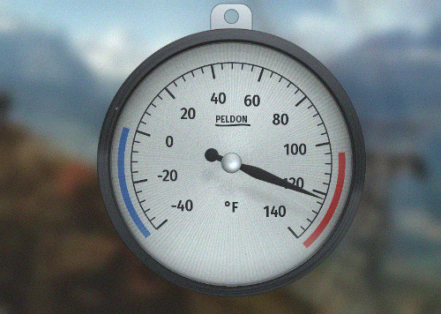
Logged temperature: 122 °F
